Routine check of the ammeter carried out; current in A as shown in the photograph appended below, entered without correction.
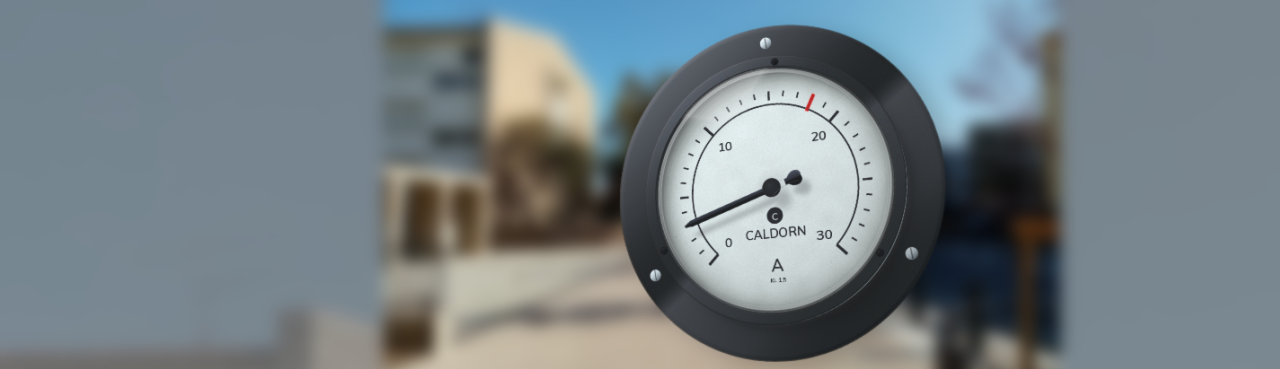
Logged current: 3 A
